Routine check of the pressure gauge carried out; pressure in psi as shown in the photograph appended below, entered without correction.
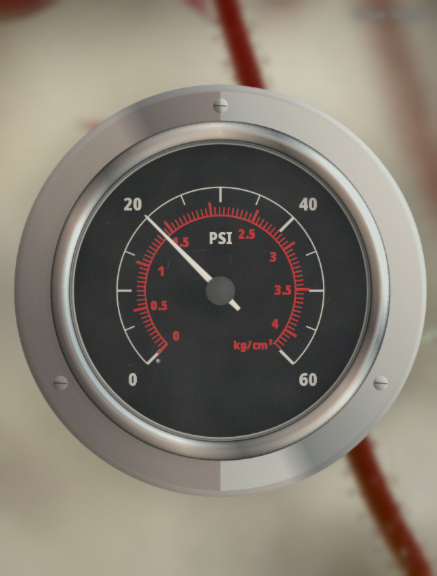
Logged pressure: 20 psi
